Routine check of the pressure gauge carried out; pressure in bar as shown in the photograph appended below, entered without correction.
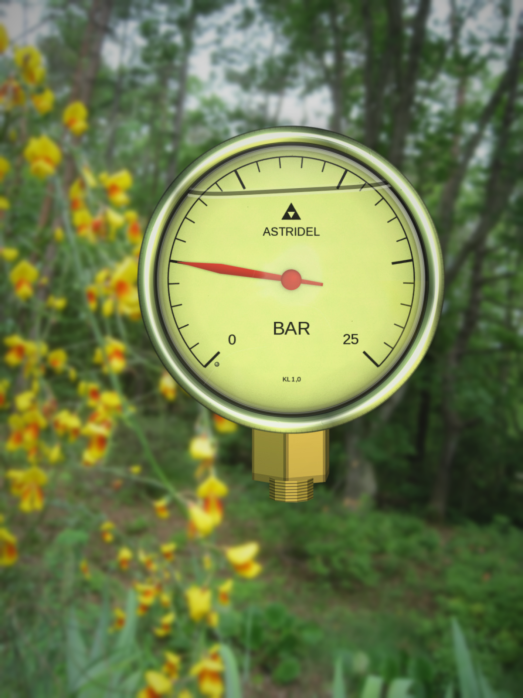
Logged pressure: 5 bar
